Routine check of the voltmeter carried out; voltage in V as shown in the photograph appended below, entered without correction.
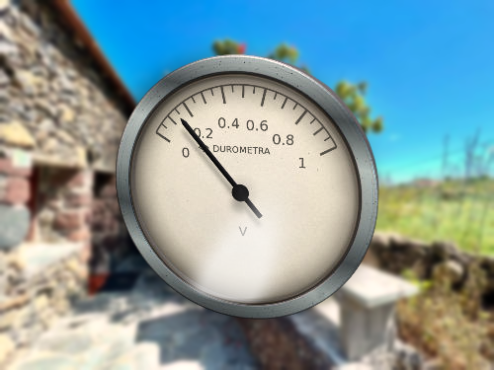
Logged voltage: 0.15 V
